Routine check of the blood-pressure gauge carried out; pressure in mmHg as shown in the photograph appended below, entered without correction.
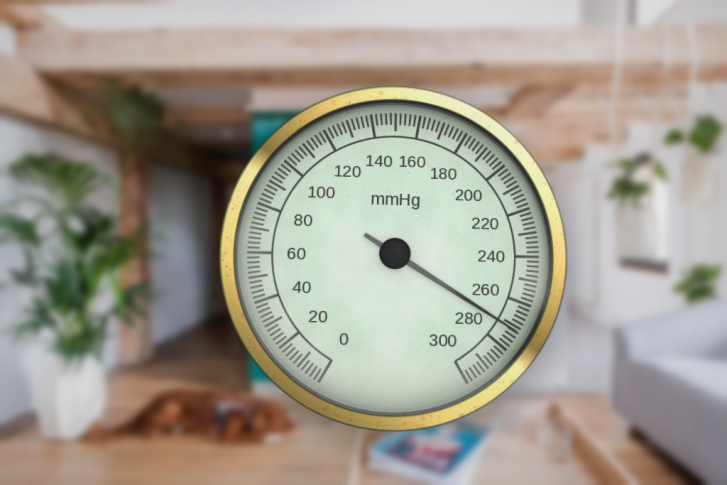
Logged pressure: 272 mmHg
